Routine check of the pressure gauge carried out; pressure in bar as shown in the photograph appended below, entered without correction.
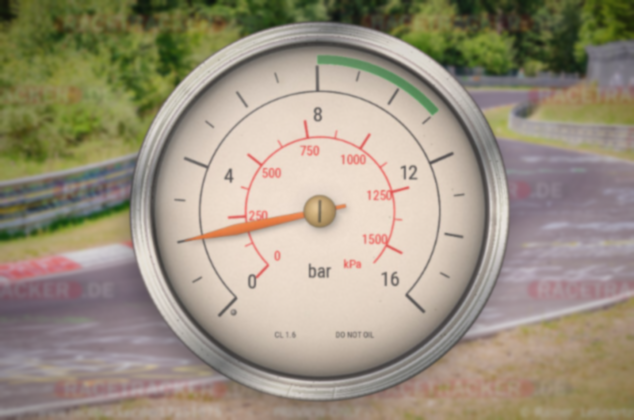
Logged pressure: 2 bar
